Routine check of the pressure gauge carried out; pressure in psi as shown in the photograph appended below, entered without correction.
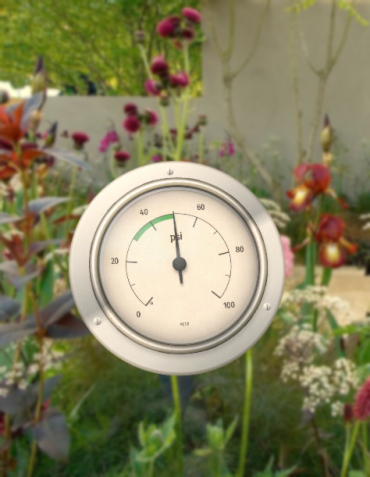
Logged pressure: 50 psi
